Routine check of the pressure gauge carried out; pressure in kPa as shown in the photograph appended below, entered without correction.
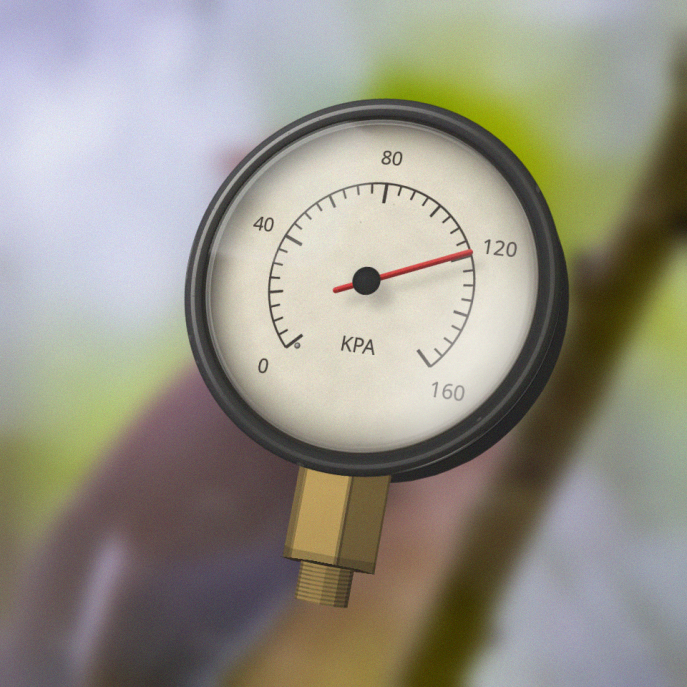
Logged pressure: 120 kPa
